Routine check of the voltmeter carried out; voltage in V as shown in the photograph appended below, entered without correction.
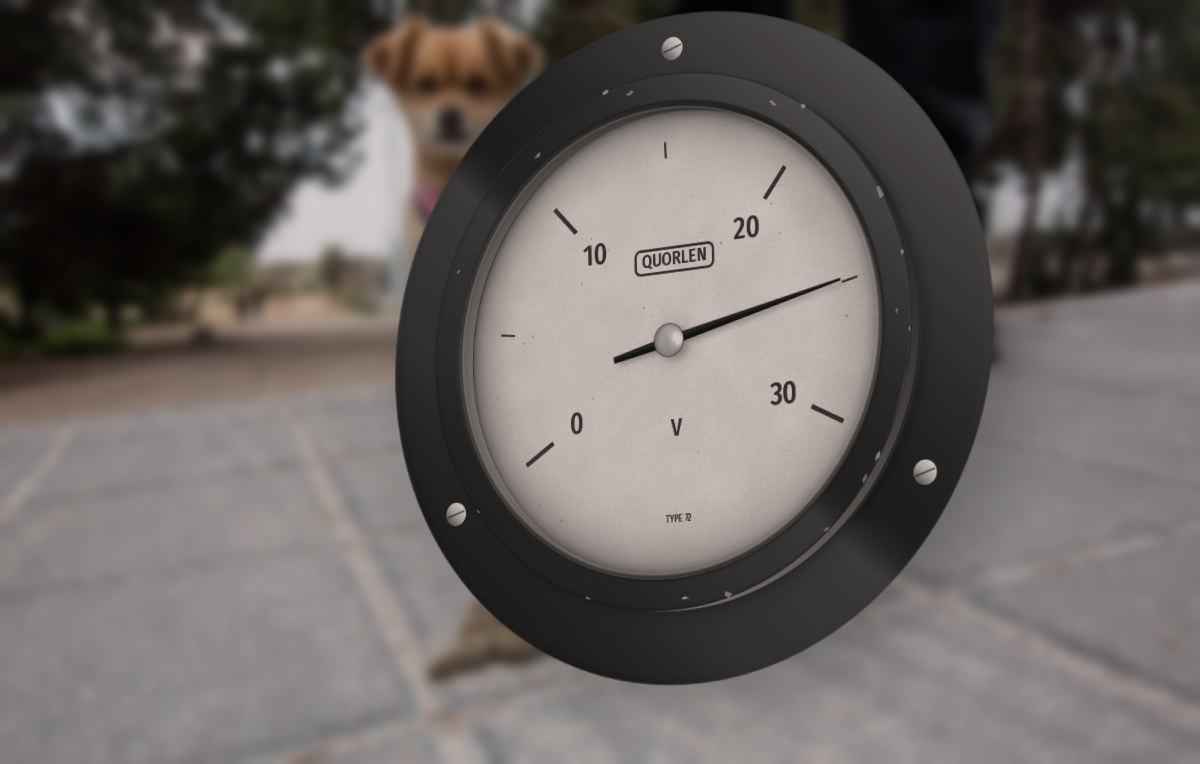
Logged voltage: 25 V
